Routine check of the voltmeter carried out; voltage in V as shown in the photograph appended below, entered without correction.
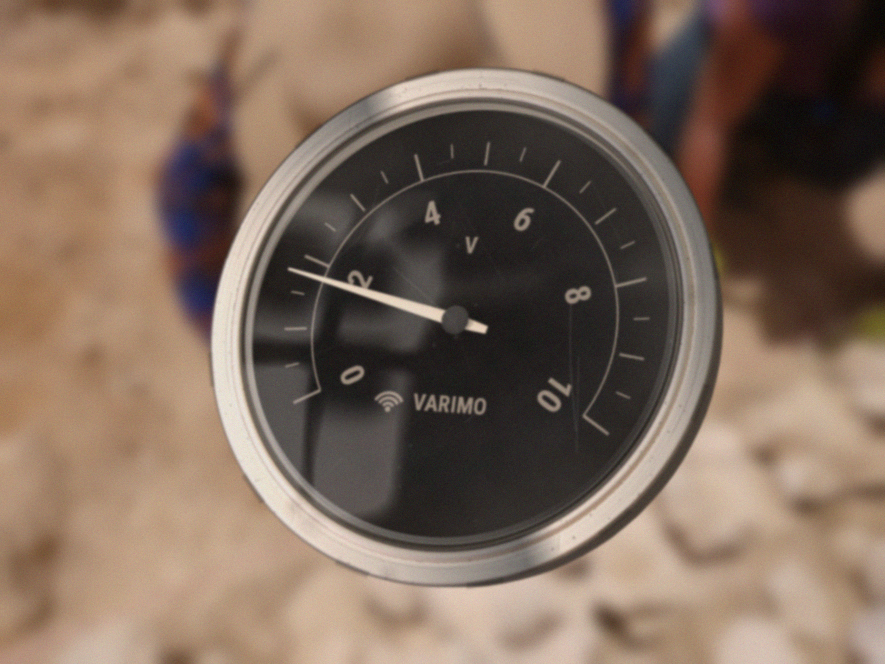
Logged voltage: 1.75 V
